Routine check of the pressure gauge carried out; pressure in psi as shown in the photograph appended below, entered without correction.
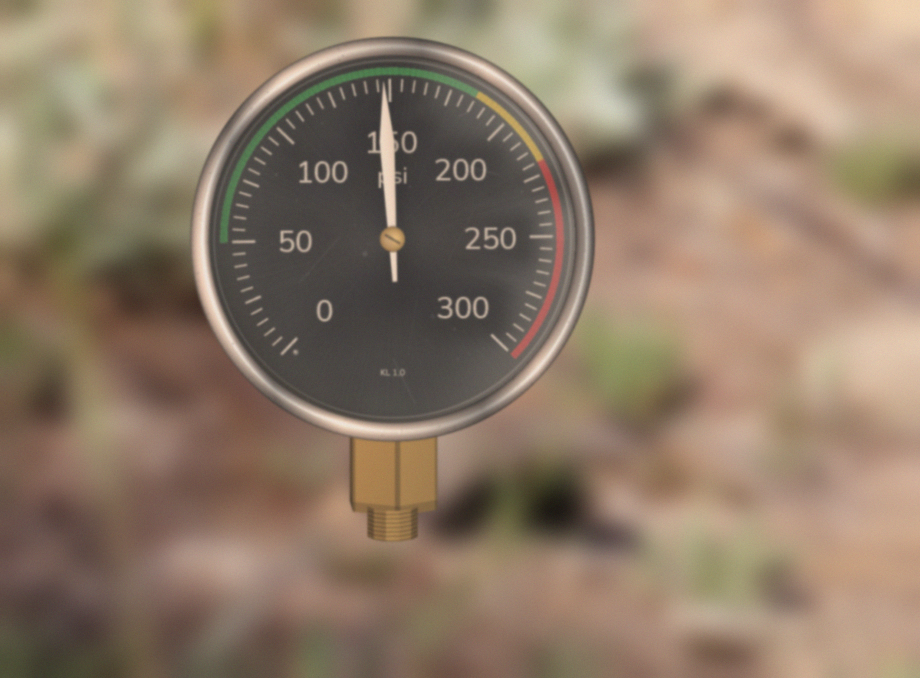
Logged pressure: 147.5 psi
